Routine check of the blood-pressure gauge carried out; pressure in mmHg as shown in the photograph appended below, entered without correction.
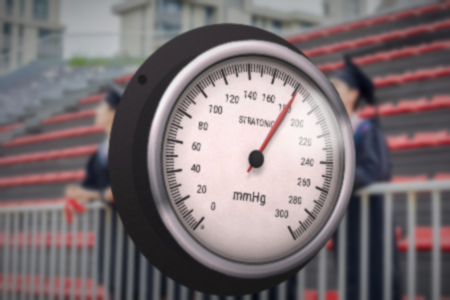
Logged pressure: 180 mmHg
